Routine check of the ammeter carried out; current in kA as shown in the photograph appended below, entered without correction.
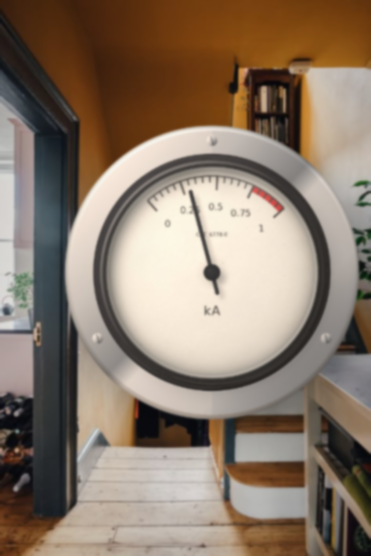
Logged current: 0.3 kA
